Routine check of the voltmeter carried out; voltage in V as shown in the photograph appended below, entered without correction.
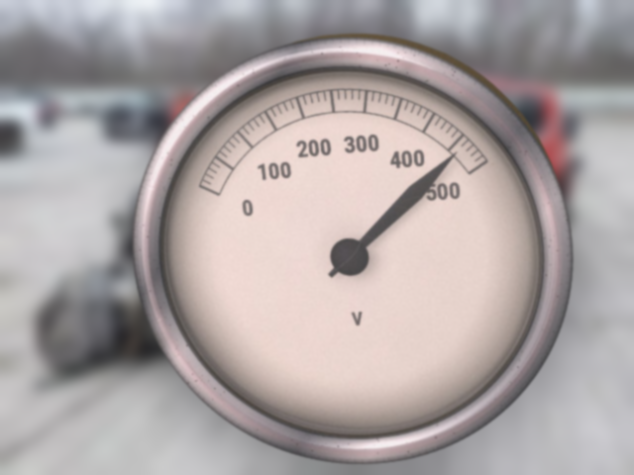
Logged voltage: 460 V
